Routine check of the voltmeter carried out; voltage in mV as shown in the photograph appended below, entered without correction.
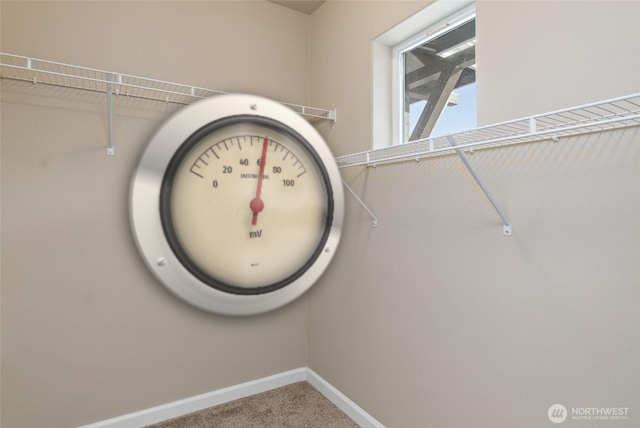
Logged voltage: 60 mV
